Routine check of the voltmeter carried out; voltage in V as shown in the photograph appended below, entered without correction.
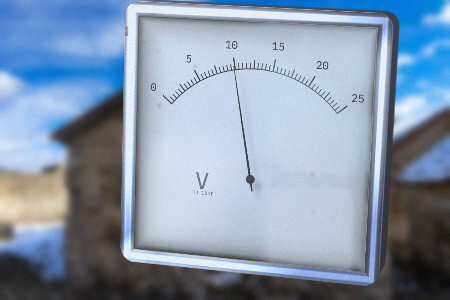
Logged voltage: 10 V
